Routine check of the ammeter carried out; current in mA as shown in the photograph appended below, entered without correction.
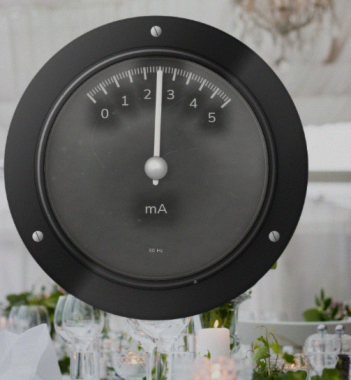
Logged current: 2.5 mA
